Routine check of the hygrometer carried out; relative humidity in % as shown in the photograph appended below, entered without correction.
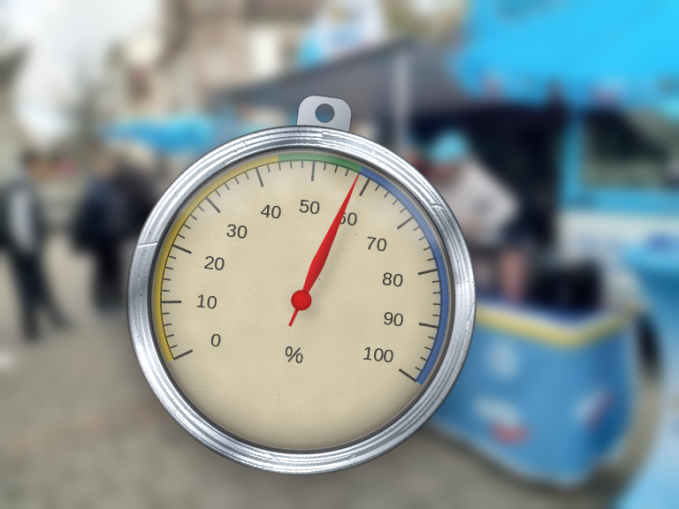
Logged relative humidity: 58 %
